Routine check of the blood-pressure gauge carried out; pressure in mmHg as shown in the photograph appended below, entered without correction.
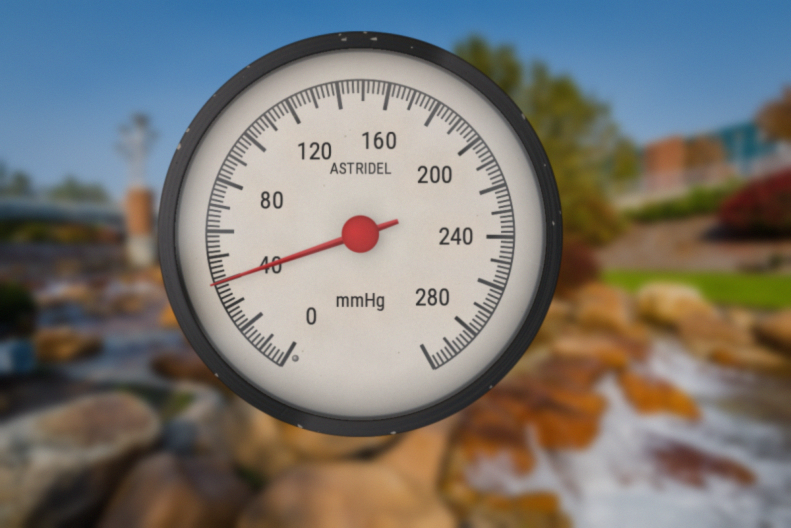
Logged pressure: 40 mmHg
